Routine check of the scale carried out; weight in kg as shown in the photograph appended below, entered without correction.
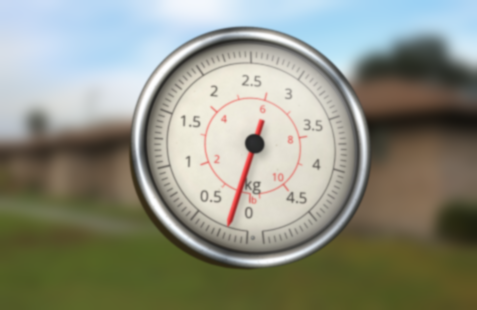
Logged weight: 0.2 kg
